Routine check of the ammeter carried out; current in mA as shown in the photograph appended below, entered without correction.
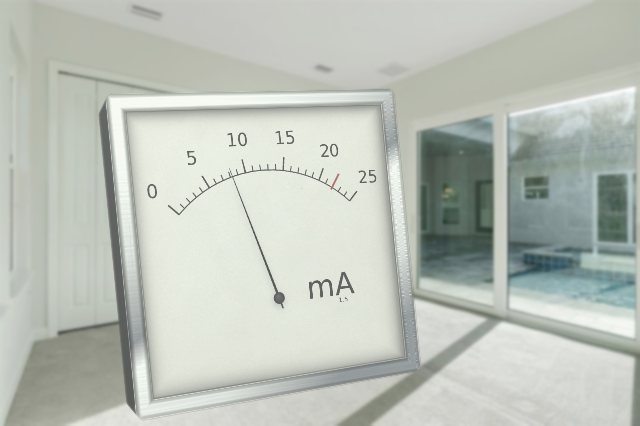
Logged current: 8 mA
